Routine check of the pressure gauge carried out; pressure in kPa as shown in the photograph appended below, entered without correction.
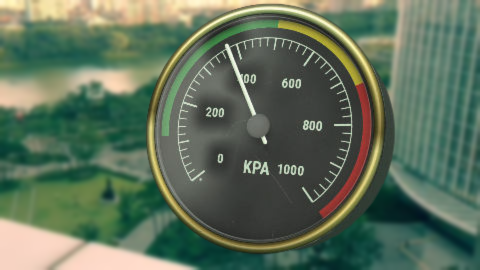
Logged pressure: 380 kPa
